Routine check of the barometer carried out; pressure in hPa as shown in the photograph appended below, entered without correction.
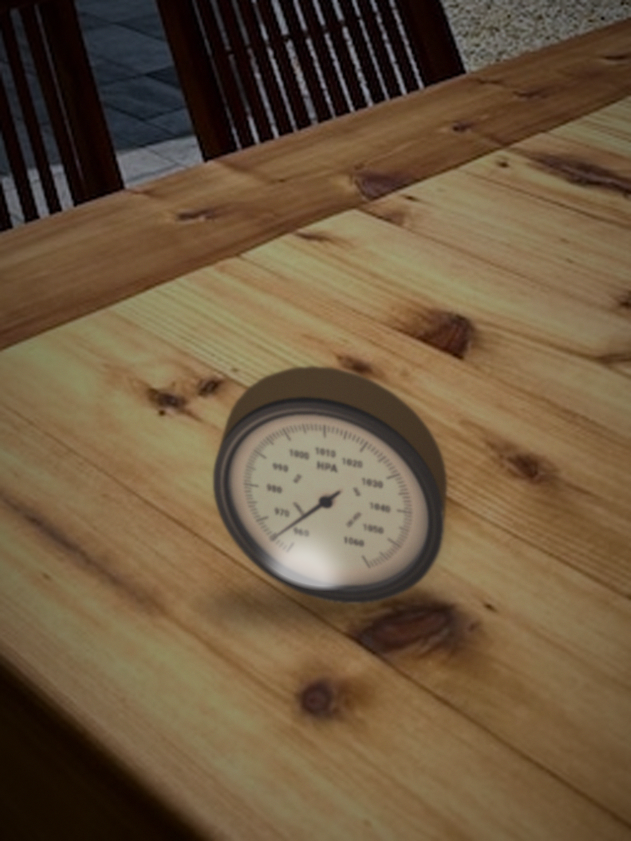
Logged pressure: 965 hPa
